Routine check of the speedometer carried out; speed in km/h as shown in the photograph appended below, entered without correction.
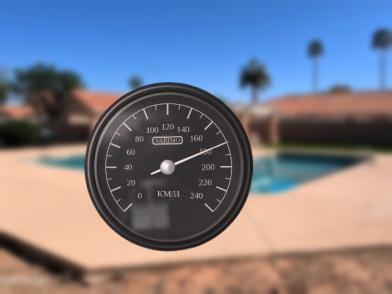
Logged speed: 180 km/h
